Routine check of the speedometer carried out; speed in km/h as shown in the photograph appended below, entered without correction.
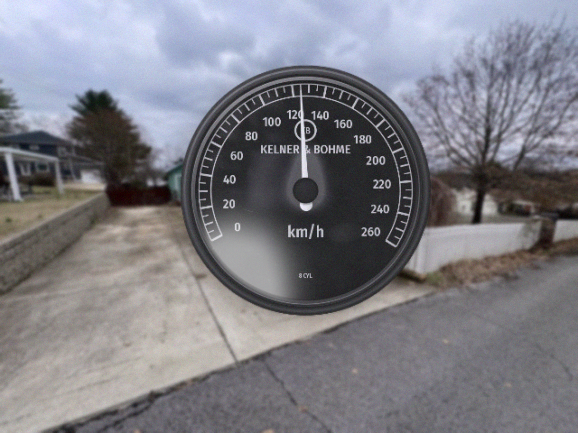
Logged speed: 125 km/h
